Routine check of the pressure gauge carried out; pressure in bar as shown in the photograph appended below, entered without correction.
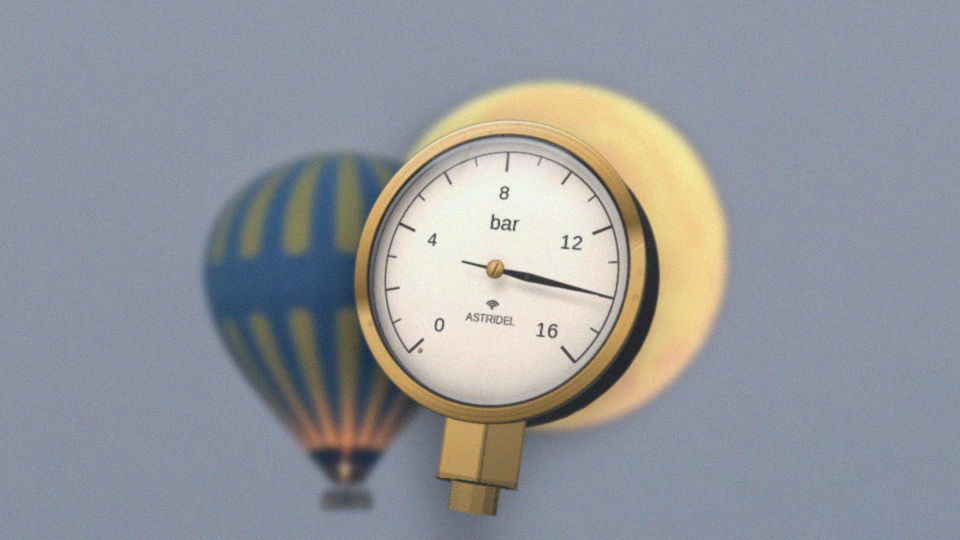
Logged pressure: 14 bar
